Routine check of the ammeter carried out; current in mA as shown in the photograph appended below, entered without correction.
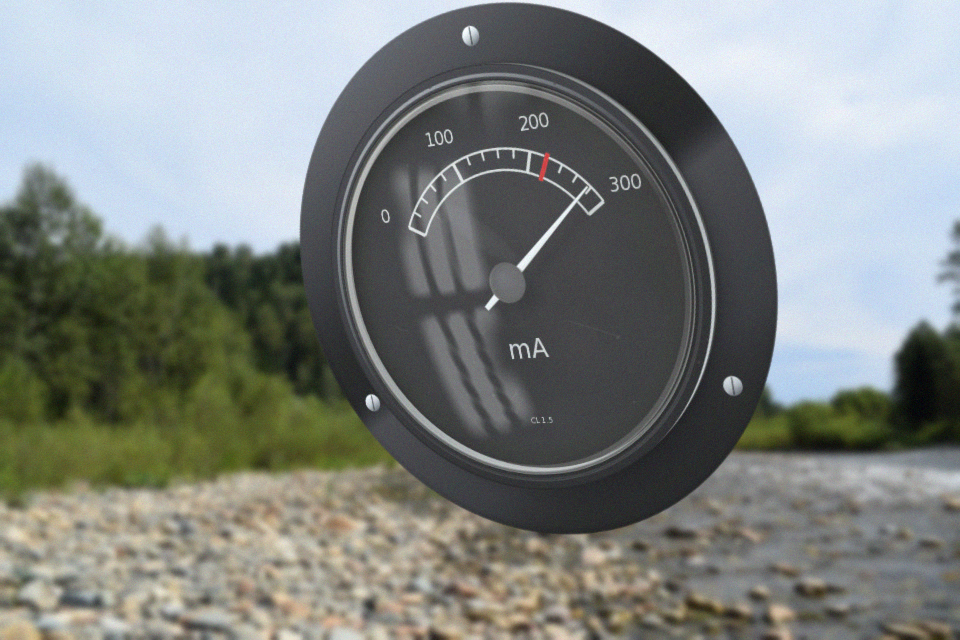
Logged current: 280 mA
